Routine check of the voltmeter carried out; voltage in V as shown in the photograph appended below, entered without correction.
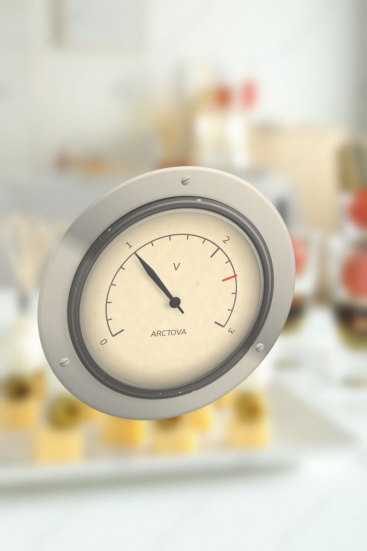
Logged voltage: 1 V
